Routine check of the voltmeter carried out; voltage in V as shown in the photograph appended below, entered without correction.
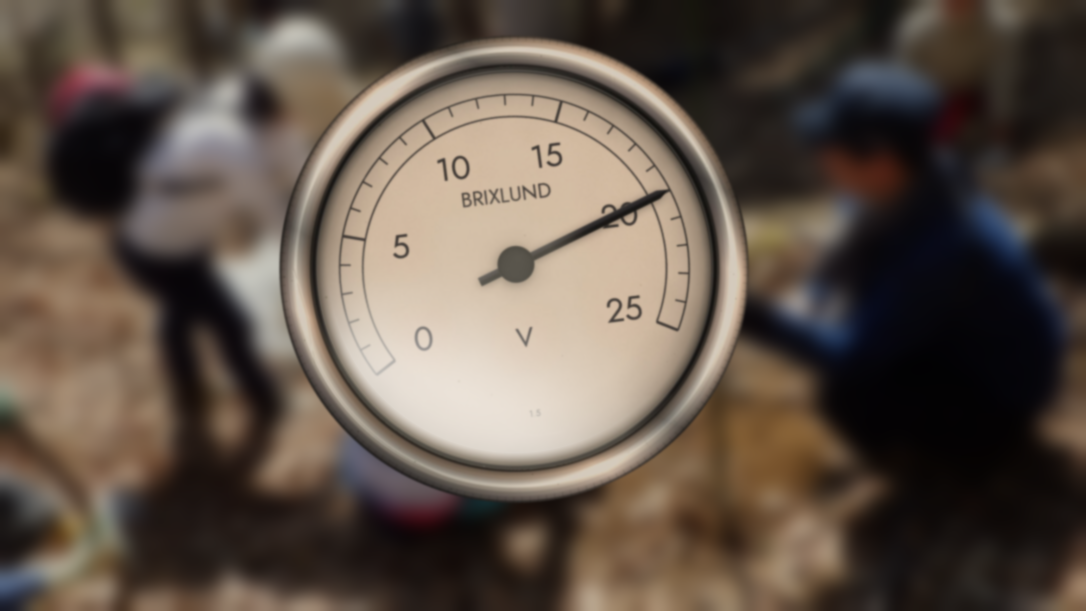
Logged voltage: 20 V
